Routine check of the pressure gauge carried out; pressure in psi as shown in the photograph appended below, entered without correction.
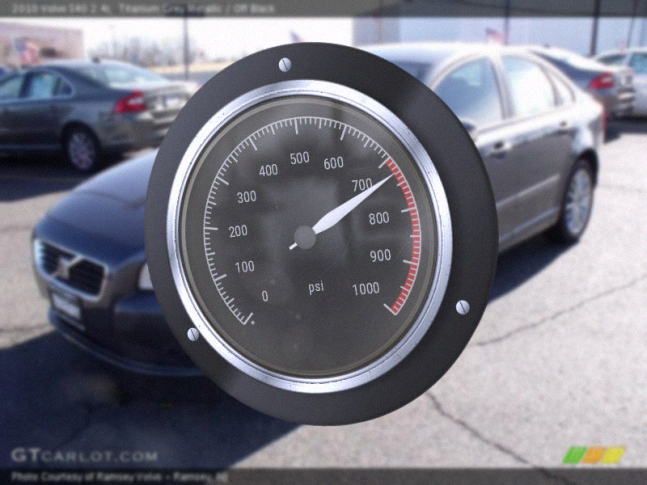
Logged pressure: 730 psi
